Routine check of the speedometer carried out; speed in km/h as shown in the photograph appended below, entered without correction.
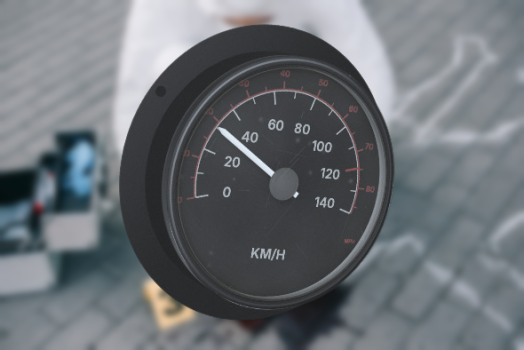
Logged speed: 30 km/h
